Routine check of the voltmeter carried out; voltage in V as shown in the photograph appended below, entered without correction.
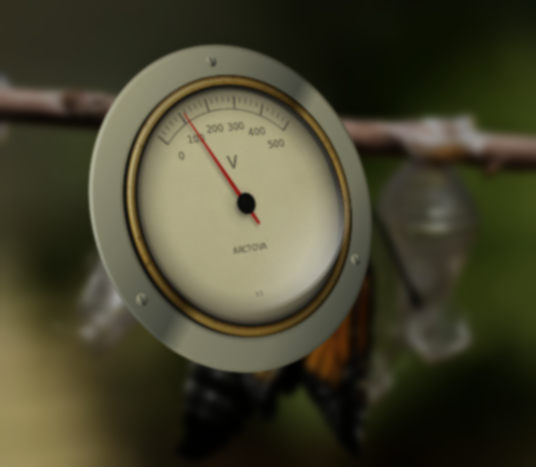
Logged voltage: 100 V
